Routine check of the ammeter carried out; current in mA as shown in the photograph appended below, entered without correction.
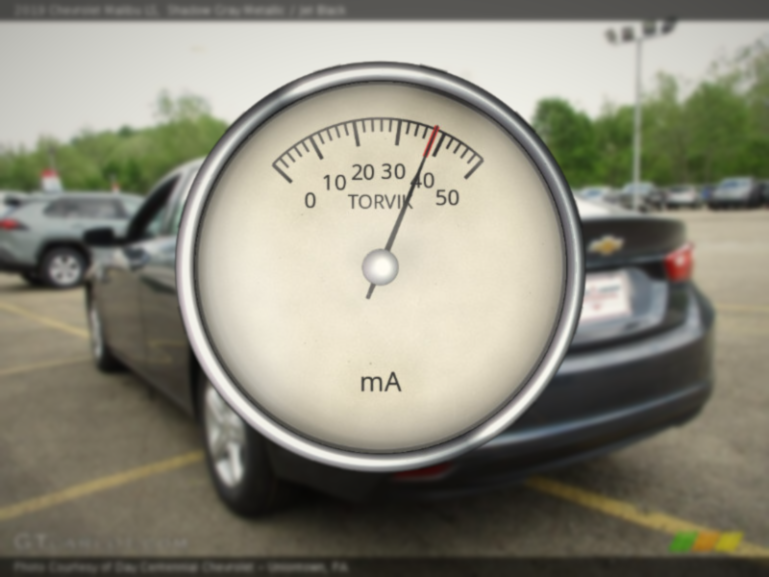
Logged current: 38 mA
